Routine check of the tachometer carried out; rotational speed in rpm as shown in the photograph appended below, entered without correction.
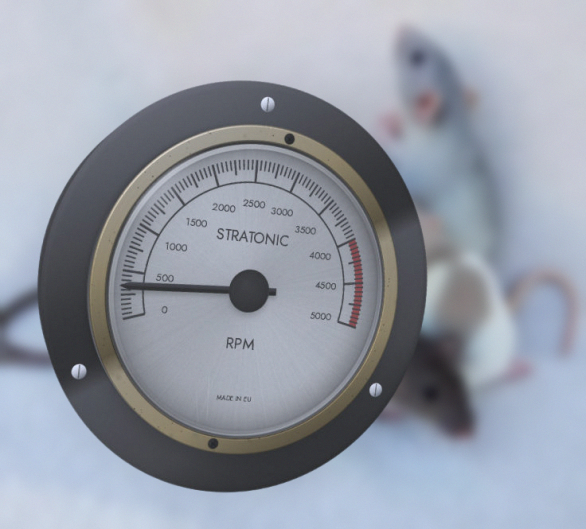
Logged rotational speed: 350 rpm
